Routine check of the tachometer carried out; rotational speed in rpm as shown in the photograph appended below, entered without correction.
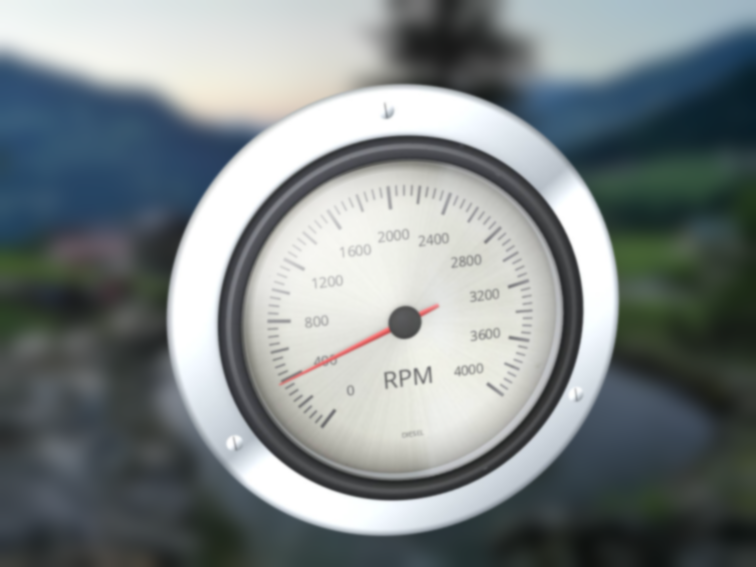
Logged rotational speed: 400 rpm
